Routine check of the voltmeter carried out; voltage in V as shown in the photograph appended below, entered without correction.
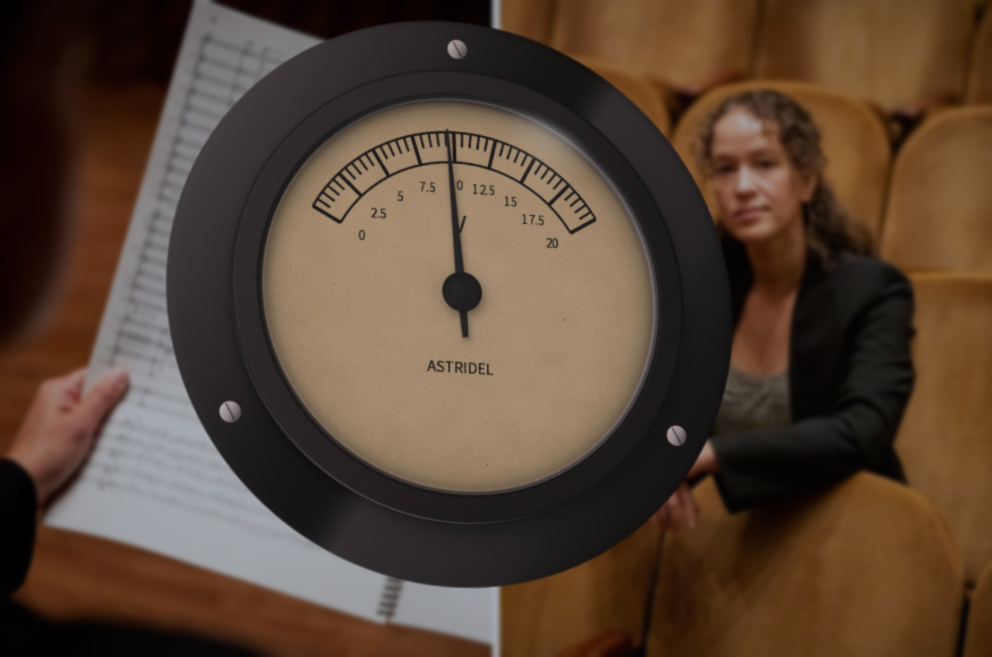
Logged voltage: 9.5 V
